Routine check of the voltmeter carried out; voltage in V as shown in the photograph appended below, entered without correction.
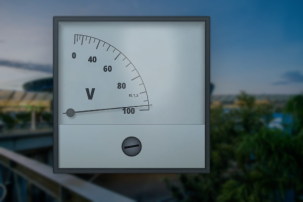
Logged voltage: 97.5 V
